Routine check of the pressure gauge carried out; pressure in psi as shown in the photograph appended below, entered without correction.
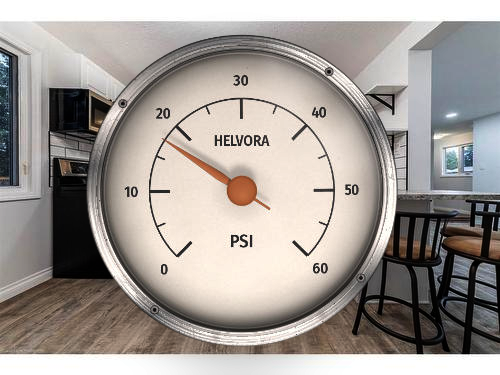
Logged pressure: 17.5 psi
